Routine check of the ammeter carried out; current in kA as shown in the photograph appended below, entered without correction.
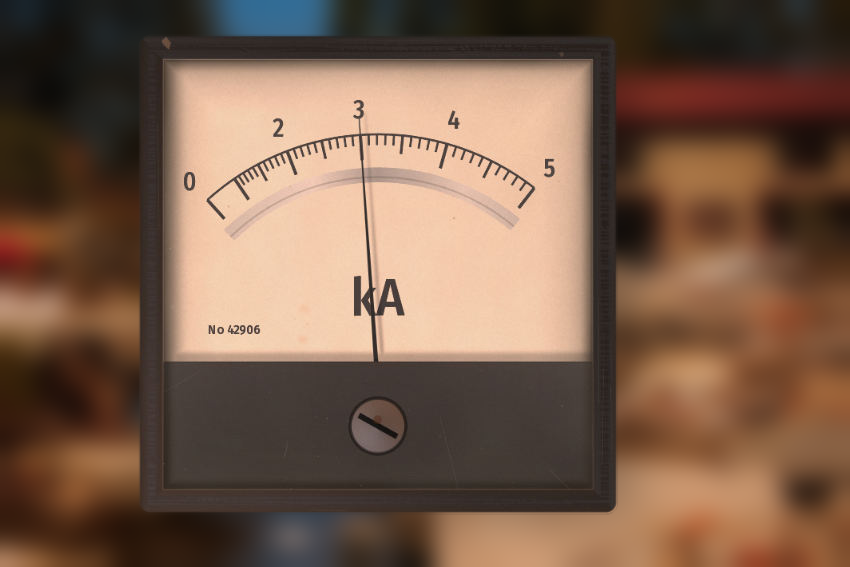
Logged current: 3 kA
